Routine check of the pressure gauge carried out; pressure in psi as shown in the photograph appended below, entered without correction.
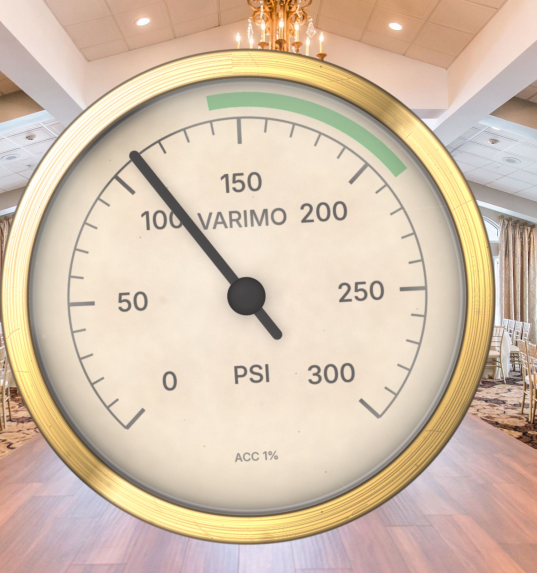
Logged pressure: 110 psi
